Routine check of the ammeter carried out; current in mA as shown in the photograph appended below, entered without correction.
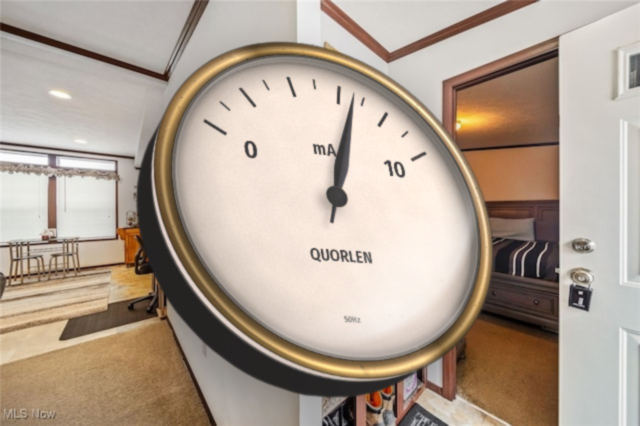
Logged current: 6.5 mA
